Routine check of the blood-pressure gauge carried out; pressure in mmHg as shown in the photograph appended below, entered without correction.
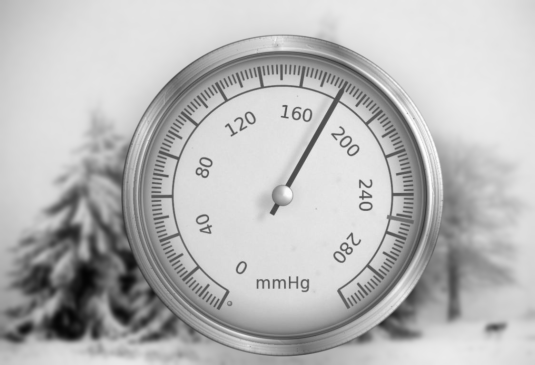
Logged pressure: 180 mmHg
